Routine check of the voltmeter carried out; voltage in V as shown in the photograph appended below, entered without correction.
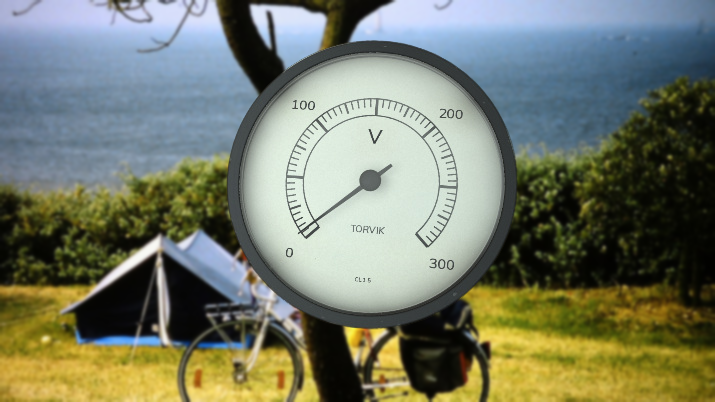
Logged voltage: 5 V
